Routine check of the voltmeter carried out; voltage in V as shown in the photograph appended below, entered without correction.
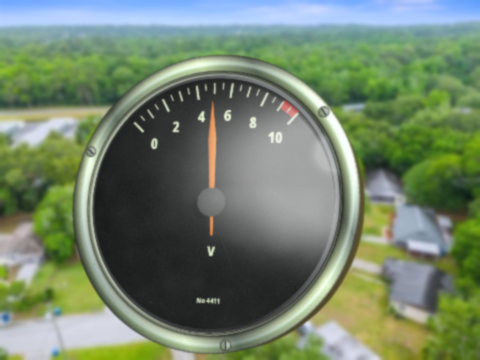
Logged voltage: 5 V
